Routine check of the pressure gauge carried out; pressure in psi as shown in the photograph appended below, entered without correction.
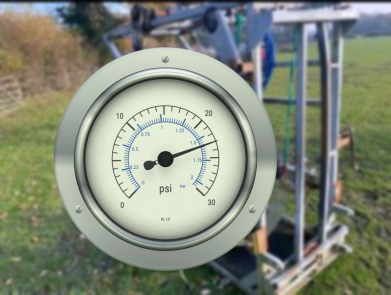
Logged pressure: 23 psi
